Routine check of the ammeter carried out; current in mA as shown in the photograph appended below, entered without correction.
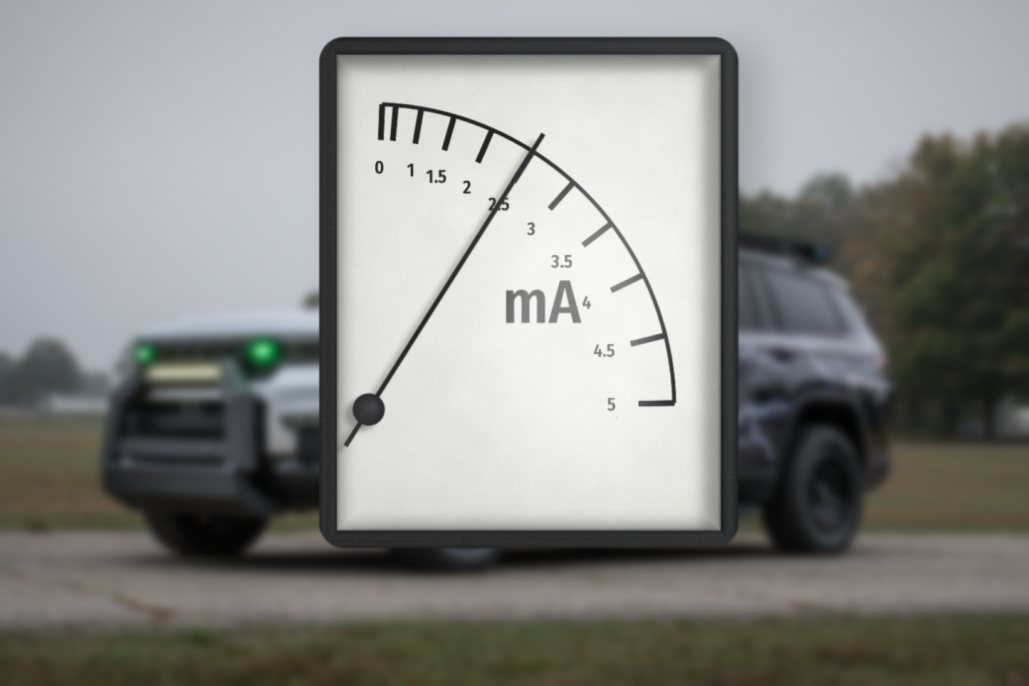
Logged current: 2.5 mA
